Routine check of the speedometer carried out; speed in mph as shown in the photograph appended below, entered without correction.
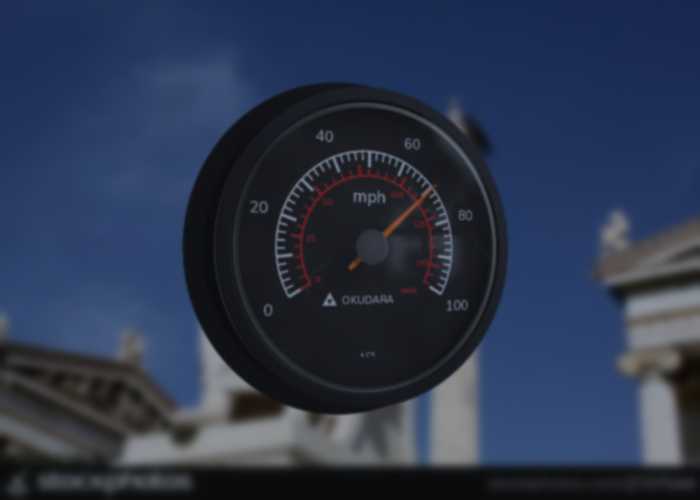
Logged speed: 70 mph
